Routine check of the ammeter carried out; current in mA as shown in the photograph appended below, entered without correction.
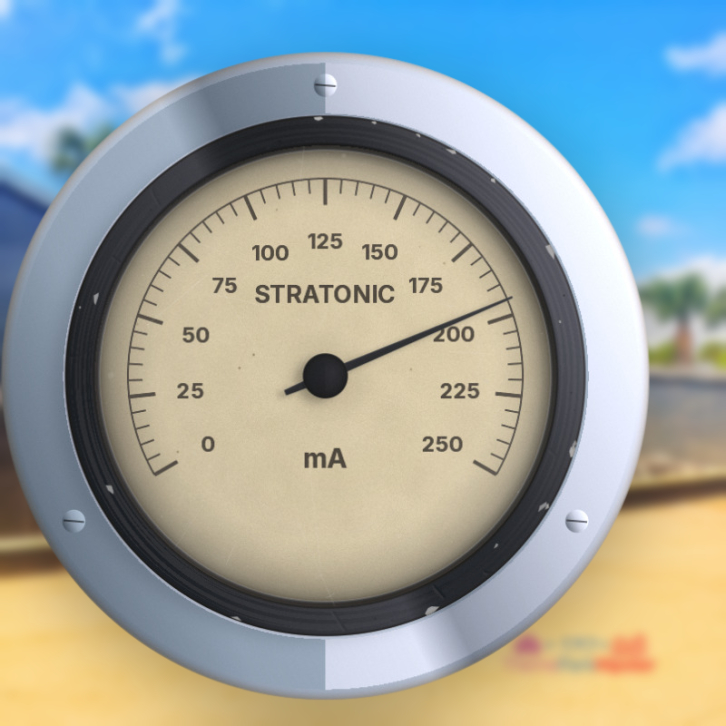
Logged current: 195 mA
